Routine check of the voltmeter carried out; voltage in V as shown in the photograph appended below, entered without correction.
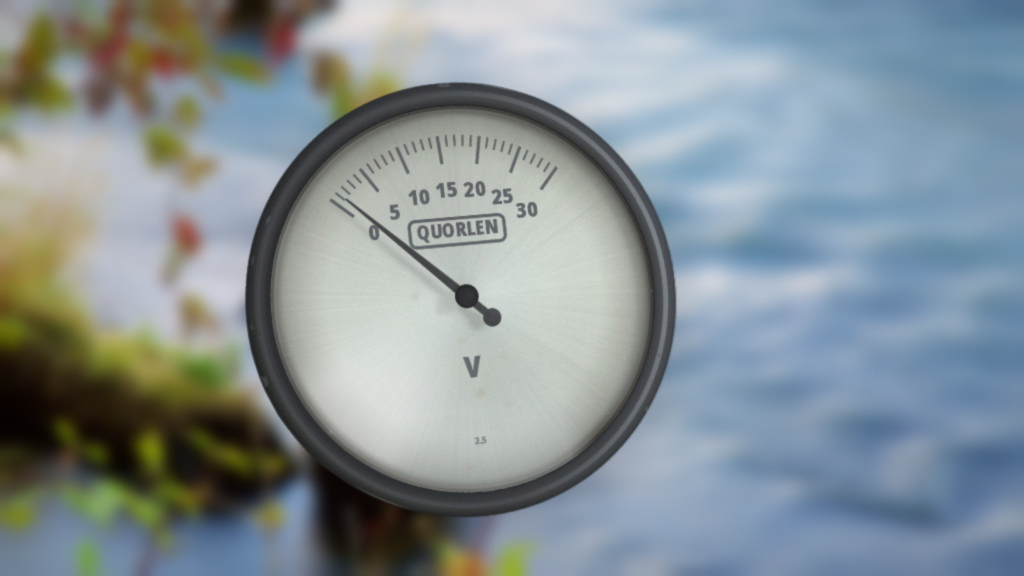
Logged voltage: 1 V
